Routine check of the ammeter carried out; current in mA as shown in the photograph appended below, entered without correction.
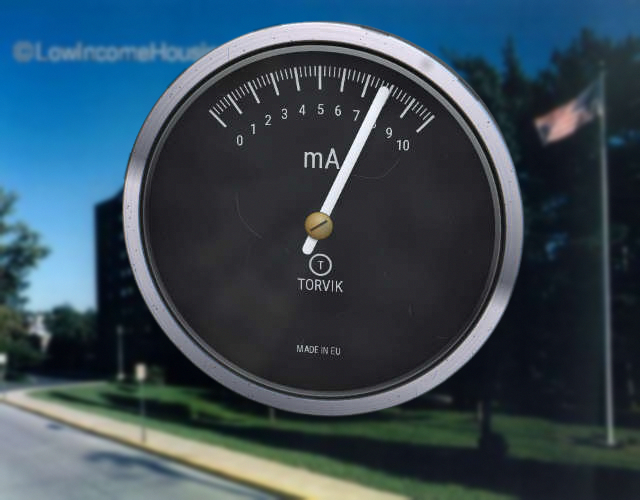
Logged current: 7.8 mA
